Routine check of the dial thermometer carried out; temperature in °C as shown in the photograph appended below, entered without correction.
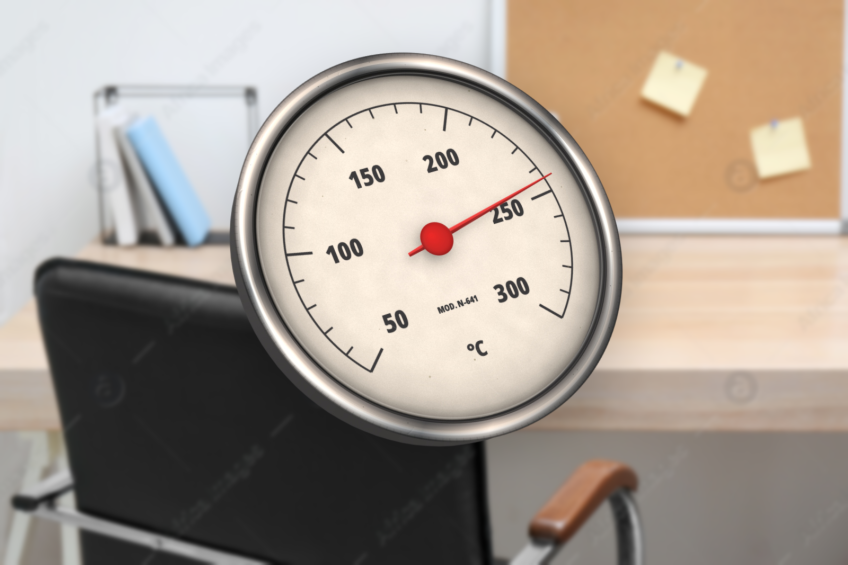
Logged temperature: 245 °C
